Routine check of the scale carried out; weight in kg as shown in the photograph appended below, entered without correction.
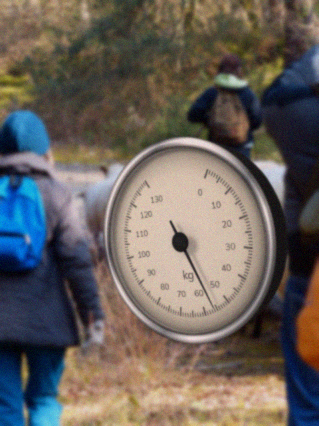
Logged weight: 55 kg
